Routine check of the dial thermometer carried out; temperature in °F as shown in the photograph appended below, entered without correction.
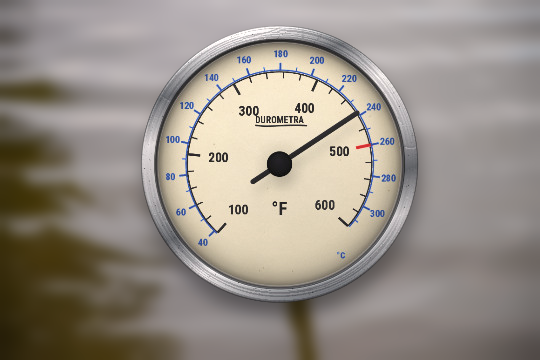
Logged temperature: 460 °F
